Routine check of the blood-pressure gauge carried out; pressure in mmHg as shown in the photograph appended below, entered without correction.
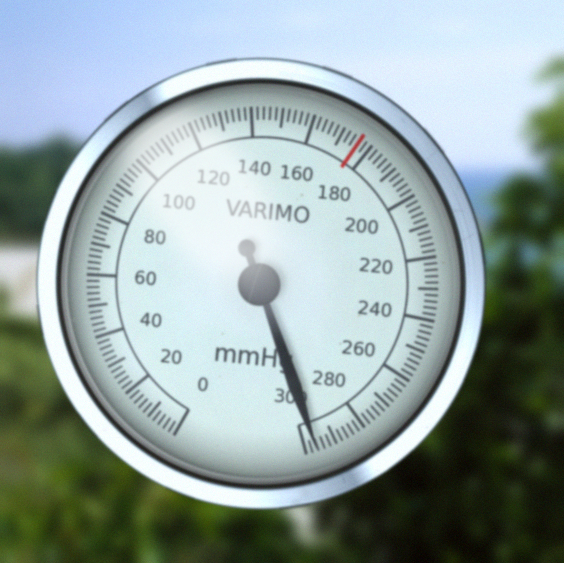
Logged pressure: 296 mmHg
